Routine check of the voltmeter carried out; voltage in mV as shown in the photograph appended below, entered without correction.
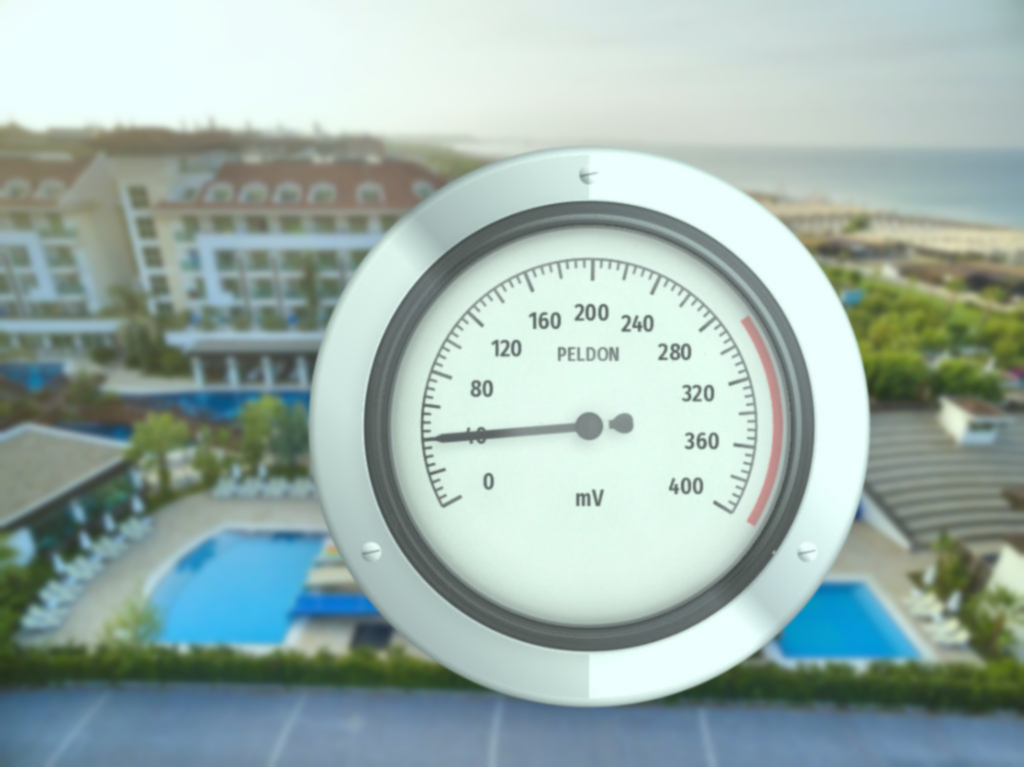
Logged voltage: 40 mV
